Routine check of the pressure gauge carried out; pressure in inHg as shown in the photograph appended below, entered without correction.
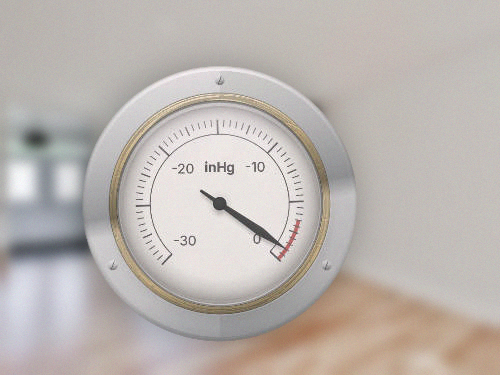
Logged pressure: -1 inHg
